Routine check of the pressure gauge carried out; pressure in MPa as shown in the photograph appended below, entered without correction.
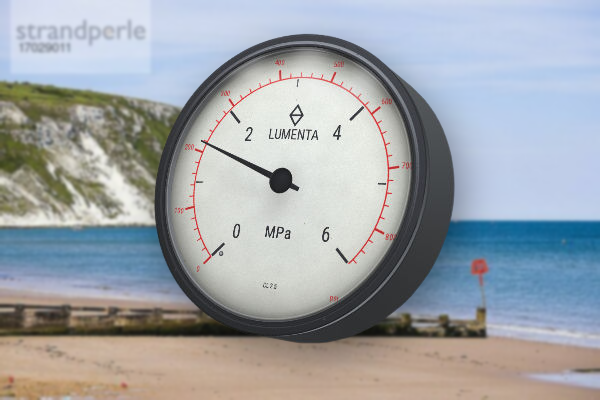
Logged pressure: 1.5 MPa
